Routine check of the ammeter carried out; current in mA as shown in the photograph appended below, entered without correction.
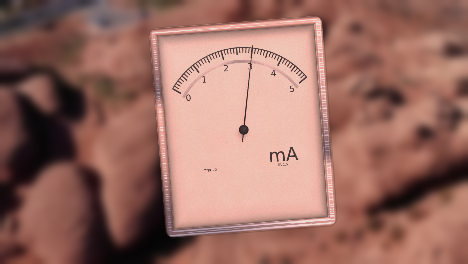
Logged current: 3 mA
